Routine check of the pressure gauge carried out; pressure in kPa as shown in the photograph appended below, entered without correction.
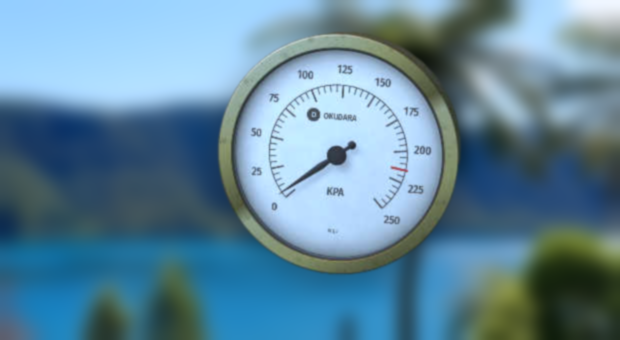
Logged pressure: 5 kPa
